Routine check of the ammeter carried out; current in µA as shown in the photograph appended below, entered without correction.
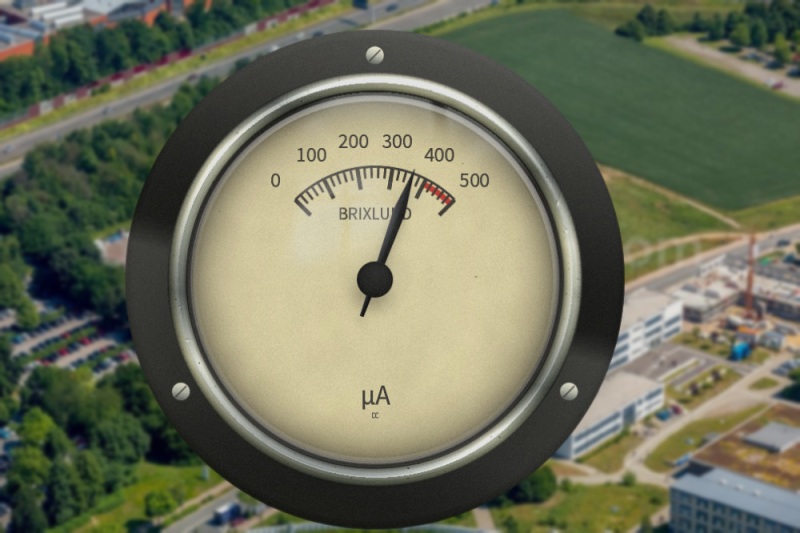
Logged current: 360 µA
